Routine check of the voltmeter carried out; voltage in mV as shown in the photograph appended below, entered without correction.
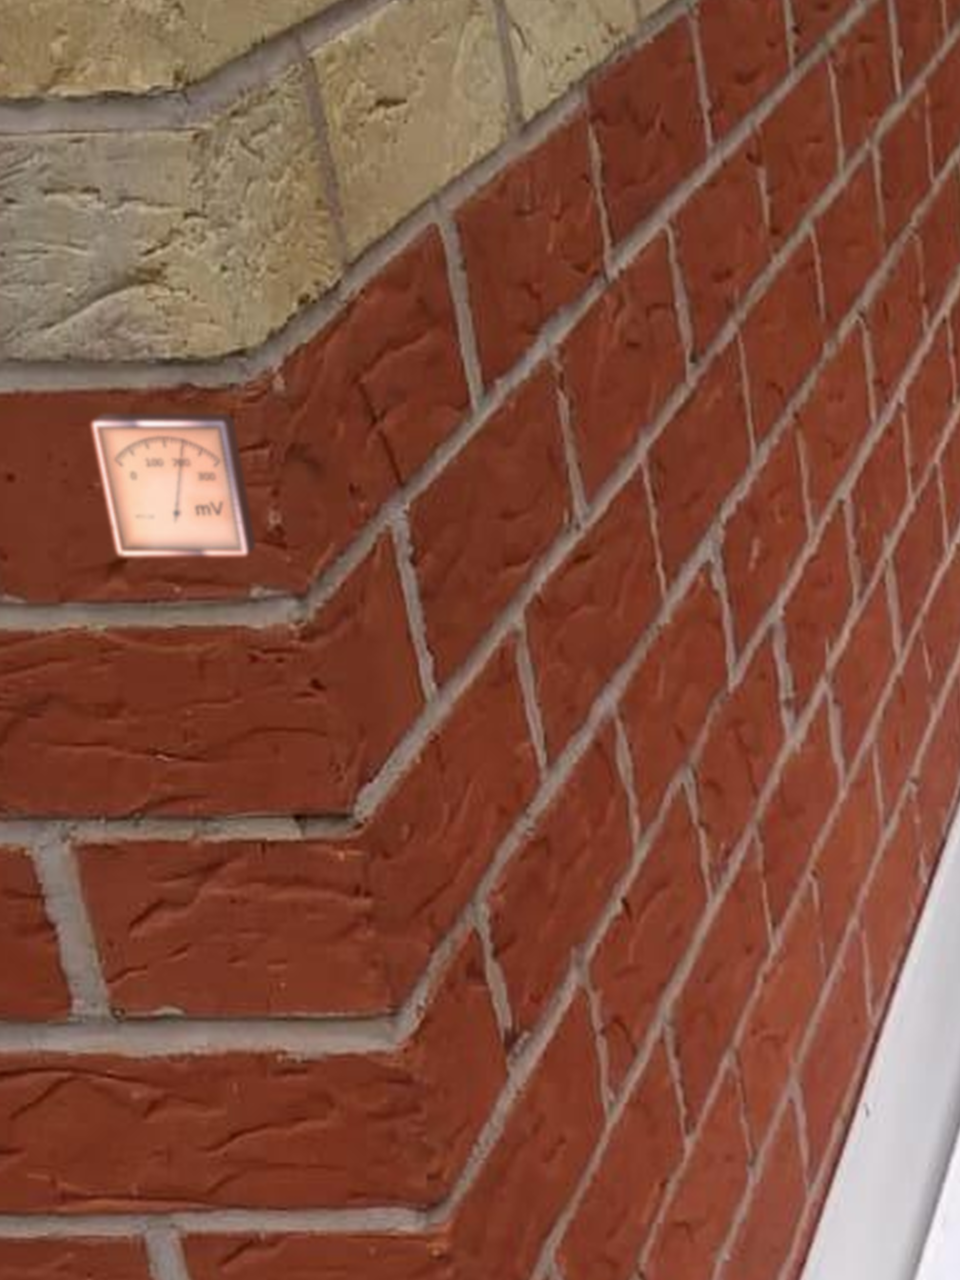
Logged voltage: 200 mV
